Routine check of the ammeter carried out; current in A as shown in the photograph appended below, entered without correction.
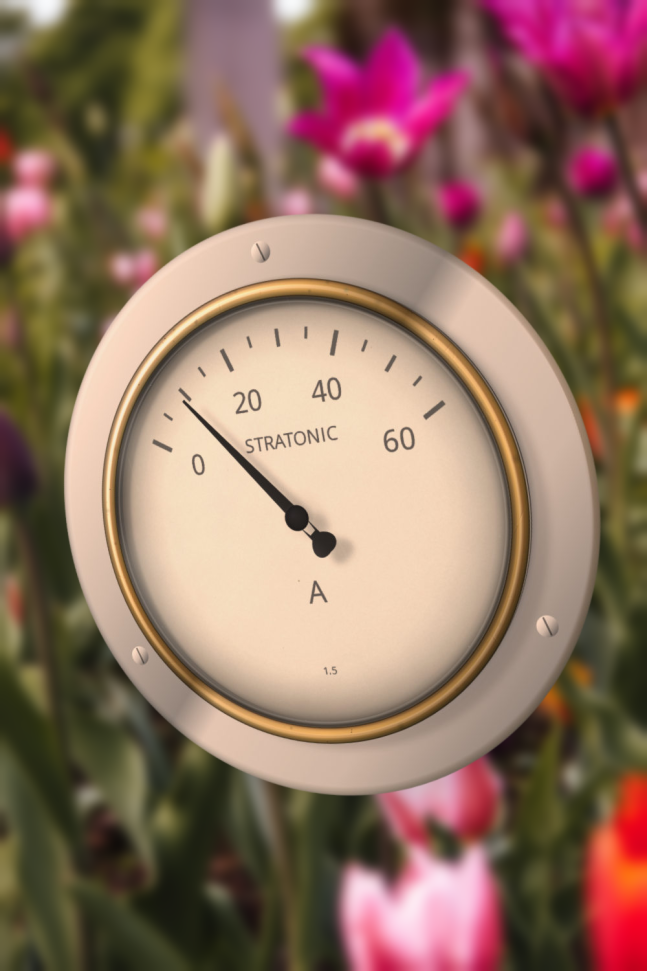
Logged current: 10 A
